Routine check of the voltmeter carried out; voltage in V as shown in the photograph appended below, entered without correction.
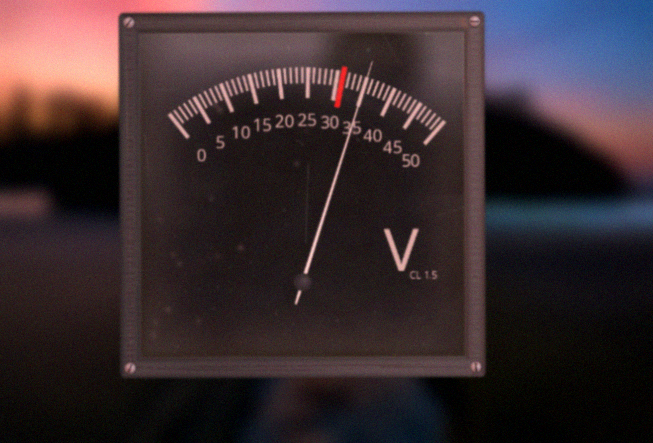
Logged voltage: 35 V
